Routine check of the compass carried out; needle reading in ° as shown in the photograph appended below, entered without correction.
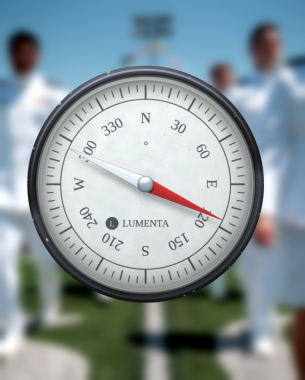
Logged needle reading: 115 °
